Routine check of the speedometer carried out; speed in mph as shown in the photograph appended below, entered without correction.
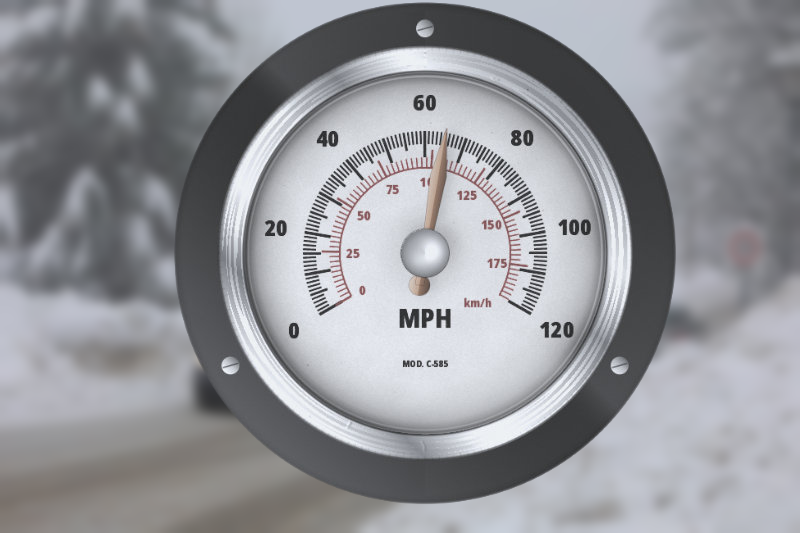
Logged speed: 65 mph
